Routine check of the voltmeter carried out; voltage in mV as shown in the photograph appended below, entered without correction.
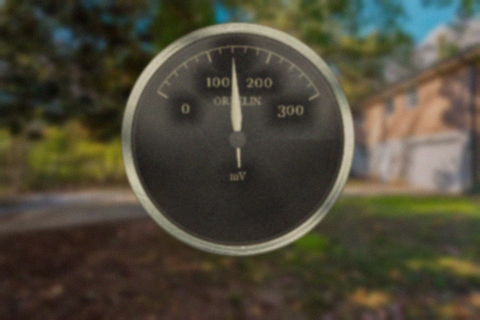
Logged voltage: 140 mV
